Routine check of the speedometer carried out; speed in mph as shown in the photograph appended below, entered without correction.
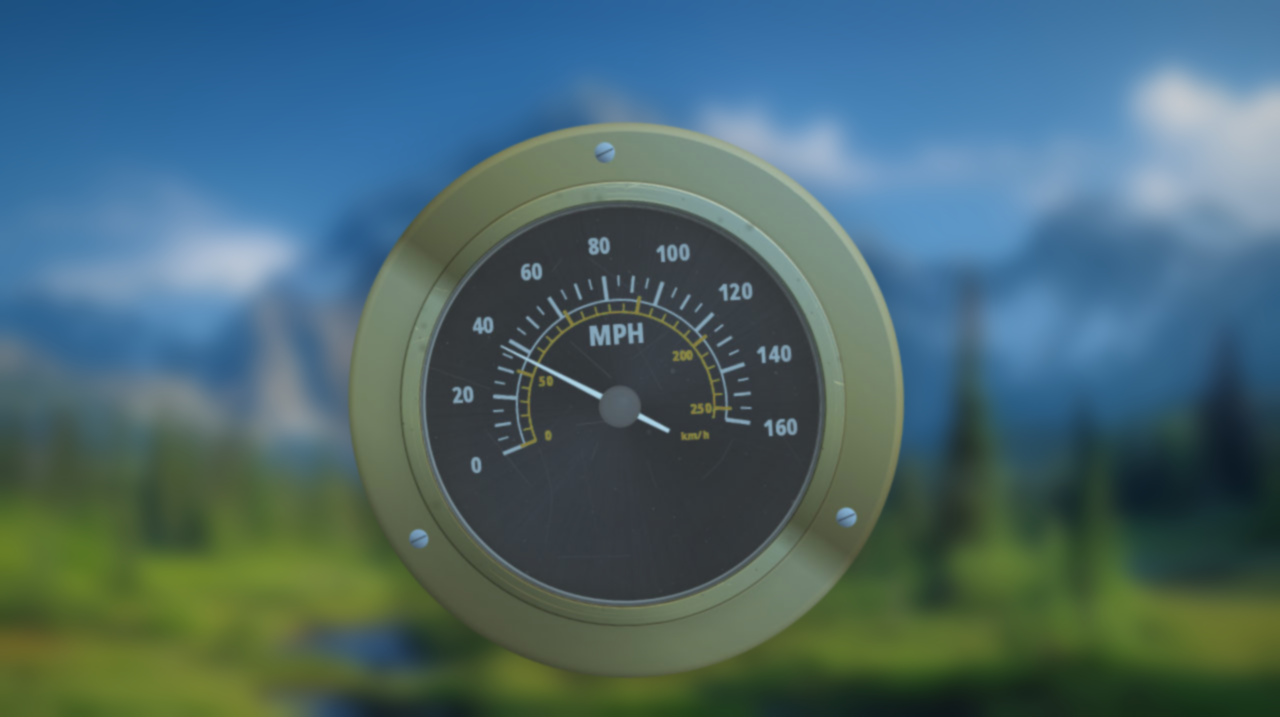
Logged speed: 37.5 mph
